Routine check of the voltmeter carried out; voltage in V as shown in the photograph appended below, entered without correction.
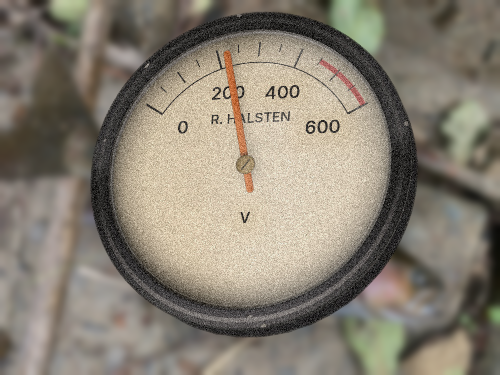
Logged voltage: 225 V
